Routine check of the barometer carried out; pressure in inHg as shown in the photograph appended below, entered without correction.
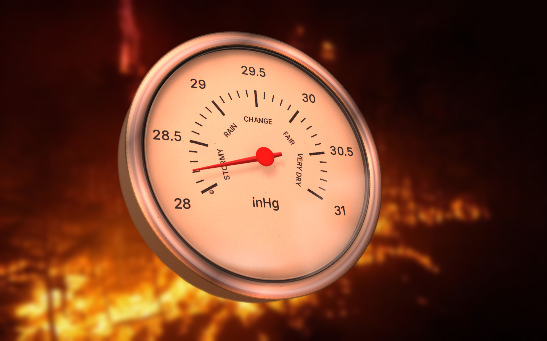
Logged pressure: 28.2 inHg
